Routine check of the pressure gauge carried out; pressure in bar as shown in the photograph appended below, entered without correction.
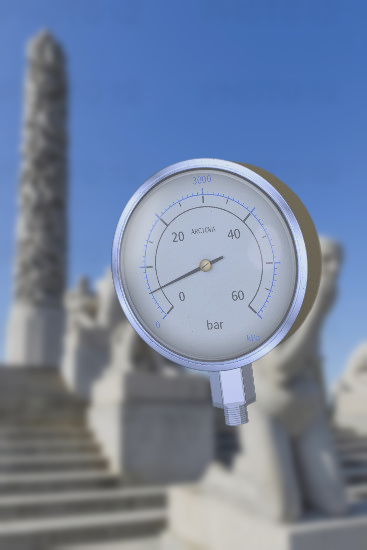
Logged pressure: 5 bar
